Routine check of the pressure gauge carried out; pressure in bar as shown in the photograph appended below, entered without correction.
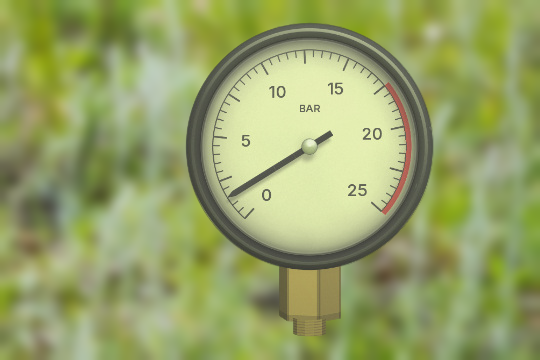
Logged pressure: 1.5 bar
